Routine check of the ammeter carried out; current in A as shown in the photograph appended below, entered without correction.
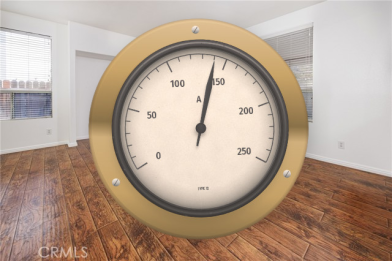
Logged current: 140 A
